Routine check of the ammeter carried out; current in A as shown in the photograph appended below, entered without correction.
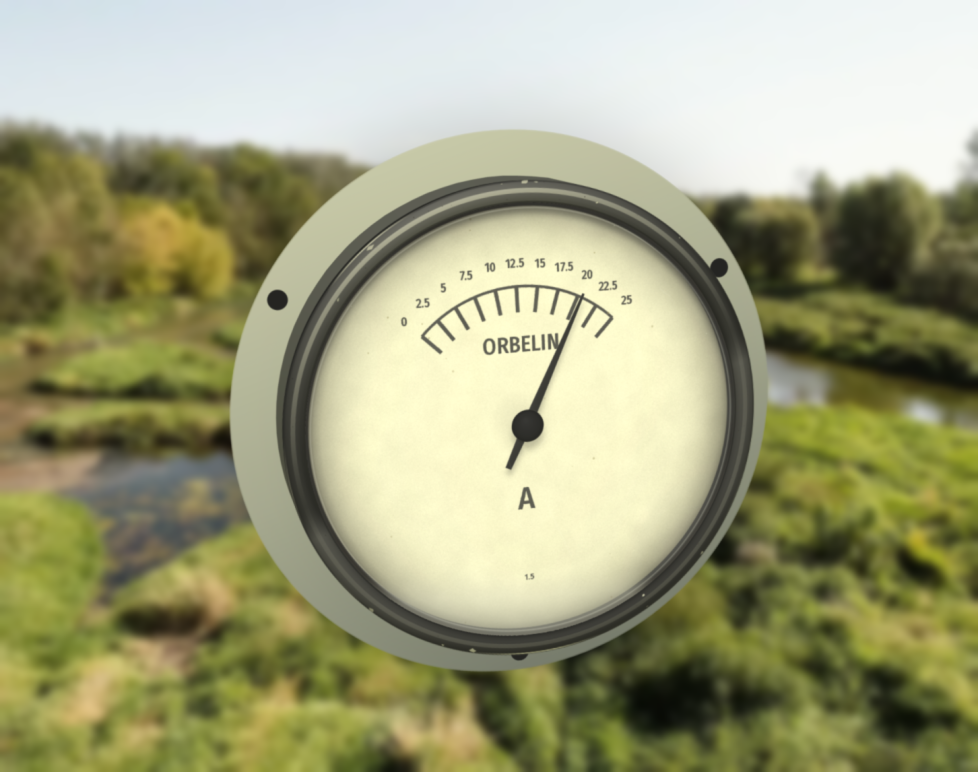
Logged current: 20 A
